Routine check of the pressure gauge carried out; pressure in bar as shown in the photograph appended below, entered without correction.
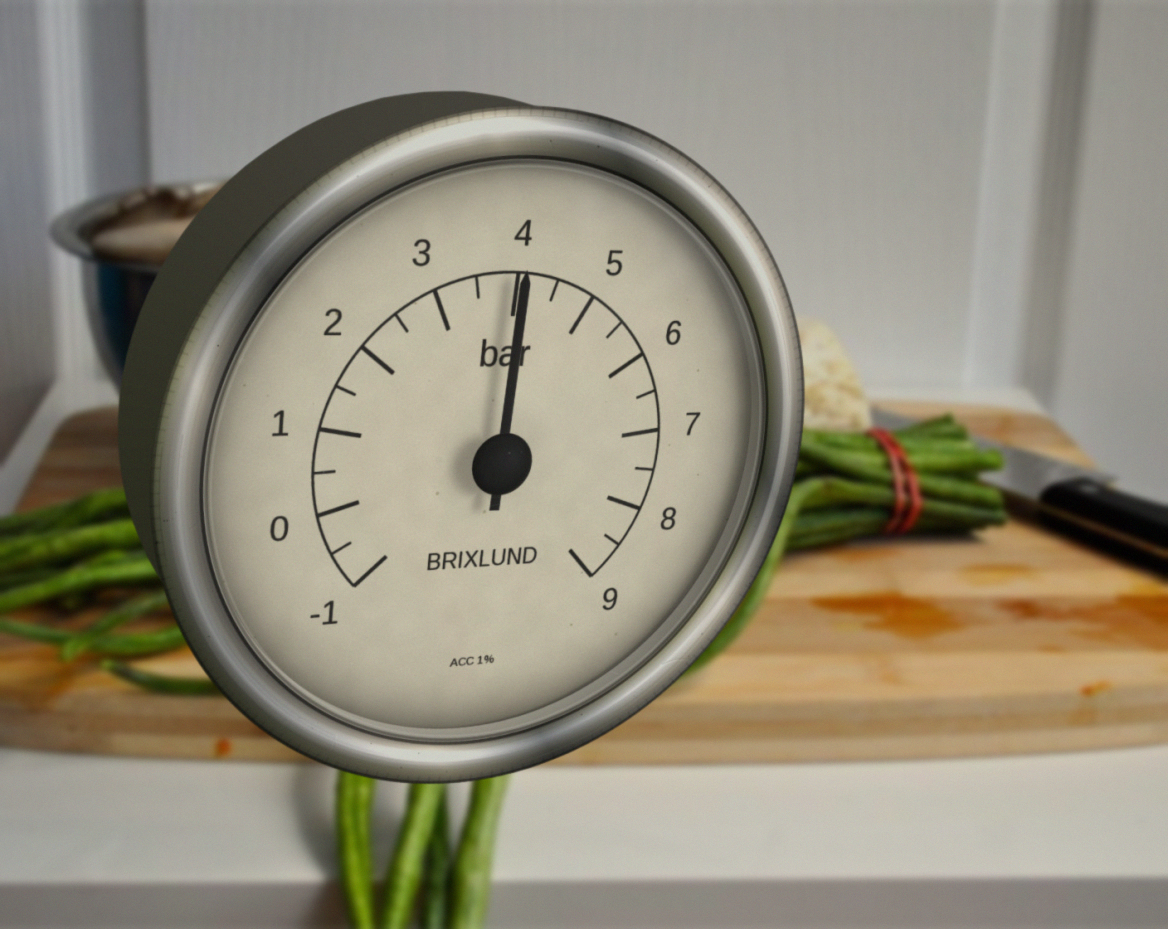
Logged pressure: 4 bar
